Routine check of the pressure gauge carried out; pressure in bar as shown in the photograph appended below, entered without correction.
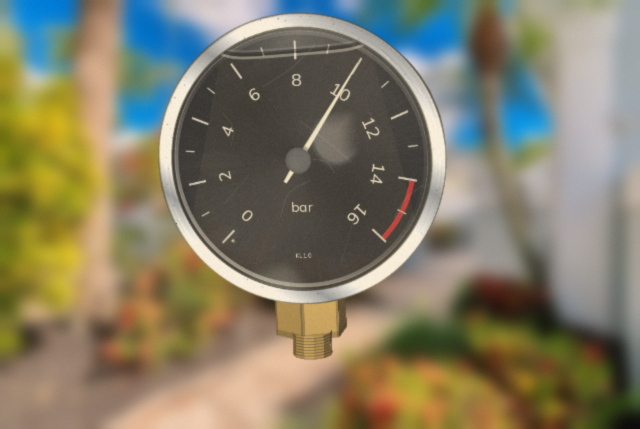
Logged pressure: 10 bar
